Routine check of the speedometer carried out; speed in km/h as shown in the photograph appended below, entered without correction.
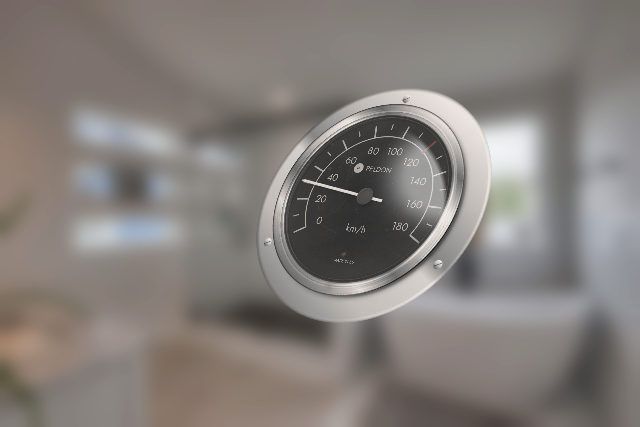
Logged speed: 30 km/h
